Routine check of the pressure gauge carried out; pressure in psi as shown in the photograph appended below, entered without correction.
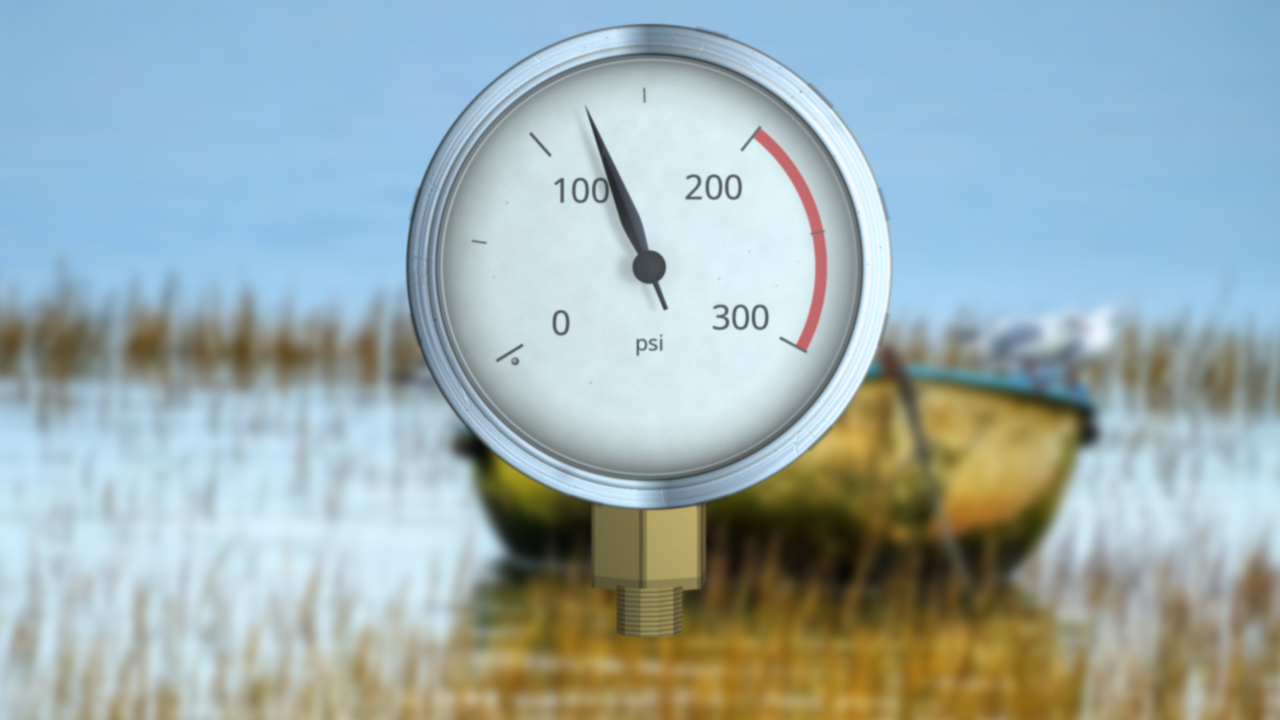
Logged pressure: 125 psi
